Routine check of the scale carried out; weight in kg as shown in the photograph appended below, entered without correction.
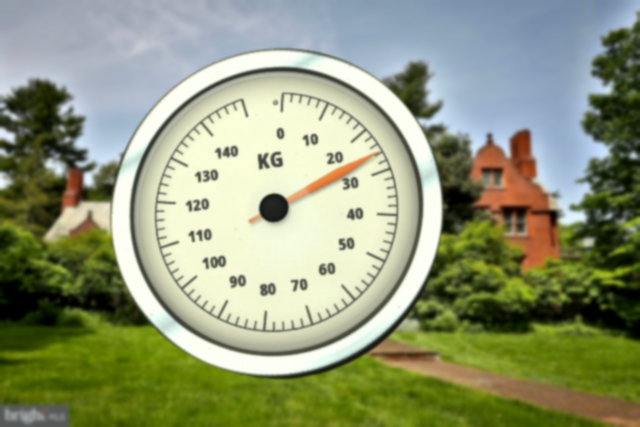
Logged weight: 26 kg
